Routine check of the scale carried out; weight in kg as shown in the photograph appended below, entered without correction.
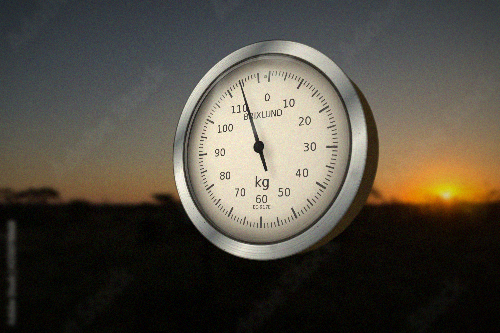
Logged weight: 115 kg
